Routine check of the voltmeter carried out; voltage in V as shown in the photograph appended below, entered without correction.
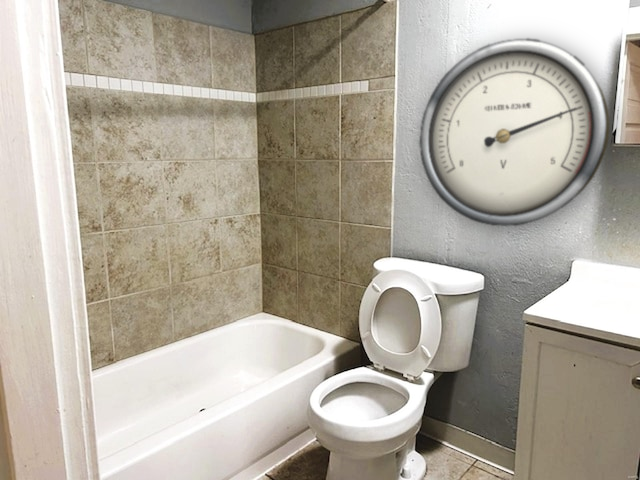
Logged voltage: 4 V
